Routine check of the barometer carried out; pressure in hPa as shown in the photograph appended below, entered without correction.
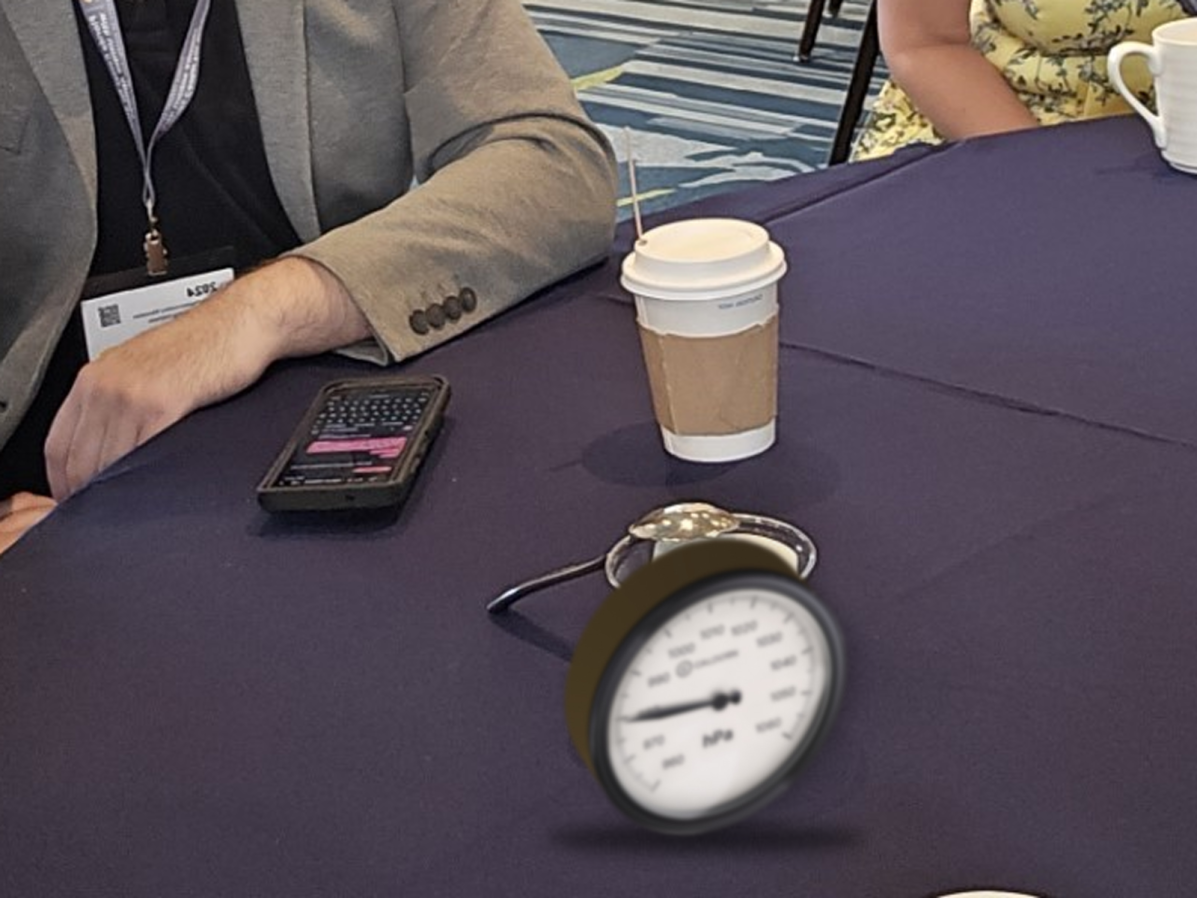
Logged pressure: 980 hPa
